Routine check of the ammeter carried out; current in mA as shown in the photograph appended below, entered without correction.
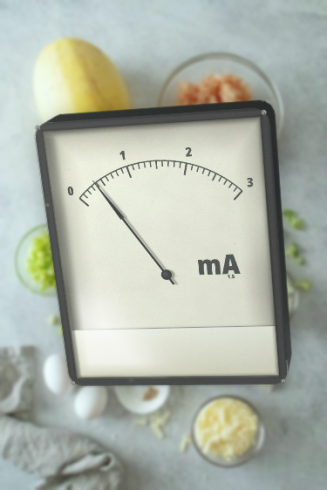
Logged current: 0.4 mA
